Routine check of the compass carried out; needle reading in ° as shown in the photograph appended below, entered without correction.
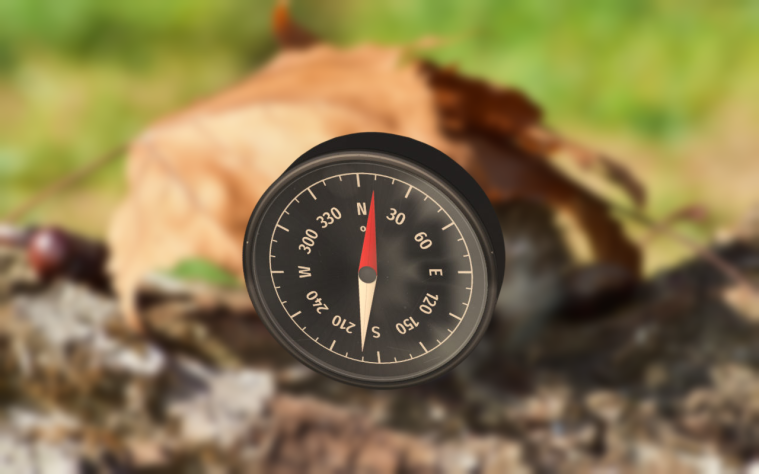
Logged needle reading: 10 °
